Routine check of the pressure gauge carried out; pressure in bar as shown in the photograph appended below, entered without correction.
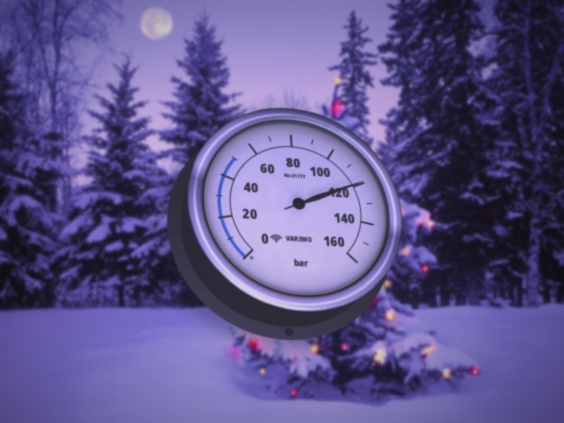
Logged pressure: 120 bar
